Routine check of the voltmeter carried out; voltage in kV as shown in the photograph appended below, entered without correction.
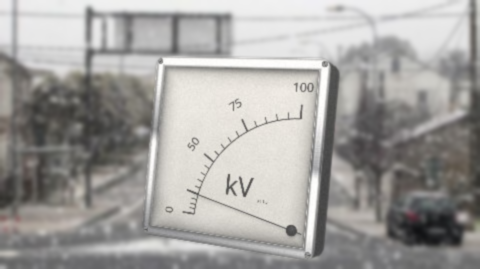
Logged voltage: 25 kV
